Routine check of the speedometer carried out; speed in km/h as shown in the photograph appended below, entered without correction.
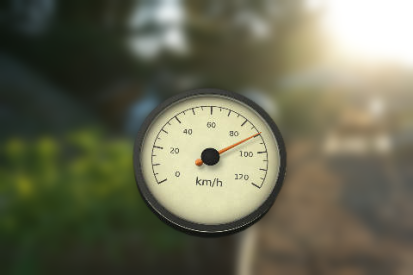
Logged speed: 90 km/h
